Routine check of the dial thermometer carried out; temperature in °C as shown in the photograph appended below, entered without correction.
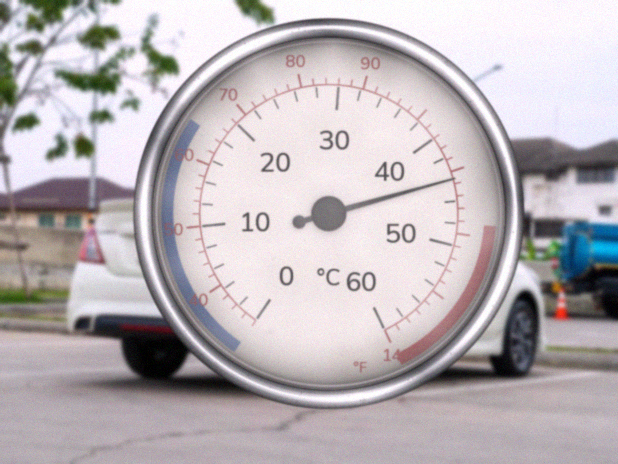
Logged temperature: 44 °C
